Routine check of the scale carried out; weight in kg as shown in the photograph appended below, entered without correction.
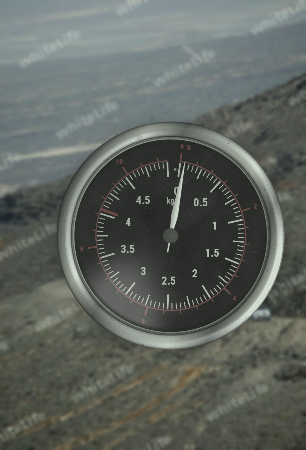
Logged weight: 0.05 kg
